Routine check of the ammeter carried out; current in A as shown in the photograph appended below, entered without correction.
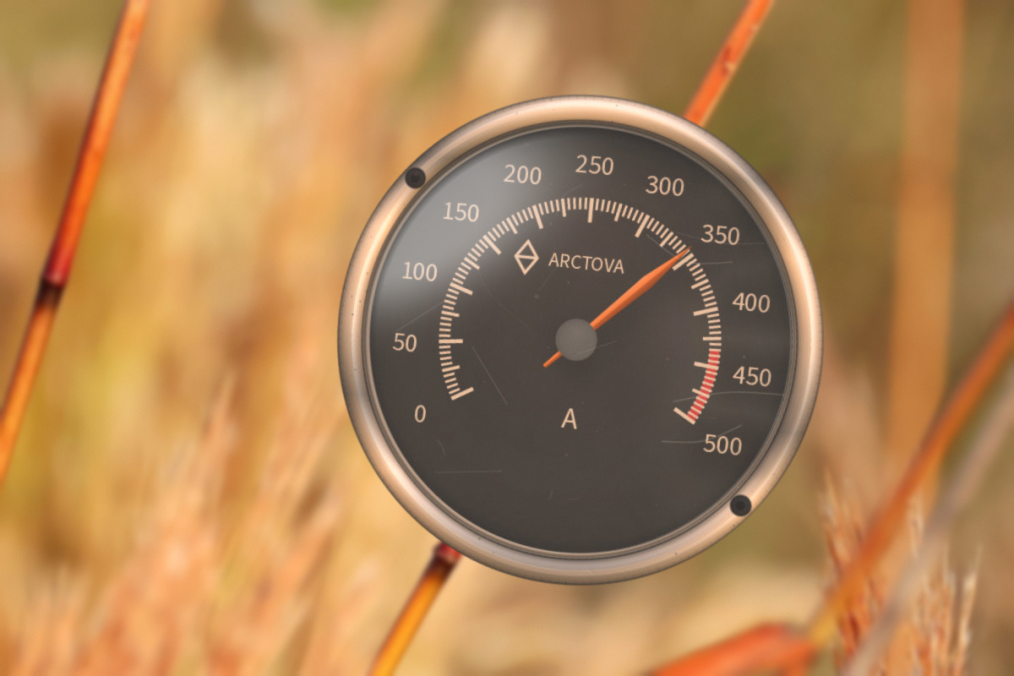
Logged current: 345 A
